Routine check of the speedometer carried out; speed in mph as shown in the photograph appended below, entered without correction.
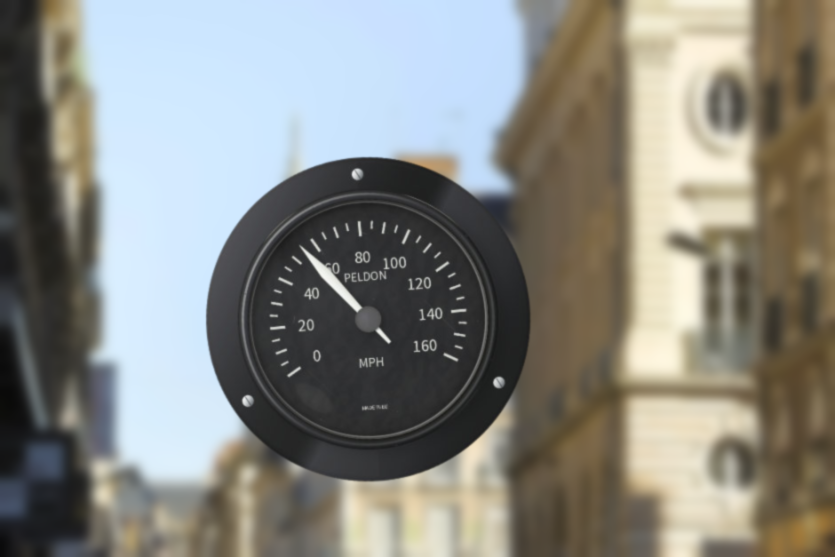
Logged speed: 55 mph
